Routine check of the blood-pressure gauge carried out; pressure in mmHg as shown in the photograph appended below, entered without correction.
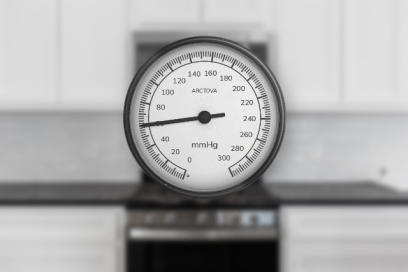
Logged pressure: 60 mmHg
